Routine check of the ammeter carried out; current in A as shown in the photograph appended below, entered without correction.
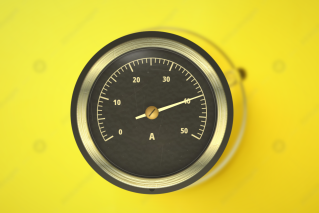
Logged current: 40 A
